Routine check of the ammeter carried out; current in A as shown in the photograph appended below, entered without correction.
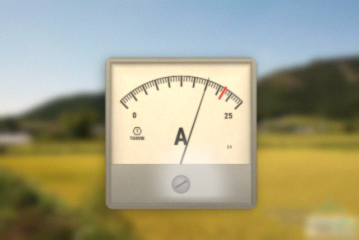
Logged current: 17.5 A
